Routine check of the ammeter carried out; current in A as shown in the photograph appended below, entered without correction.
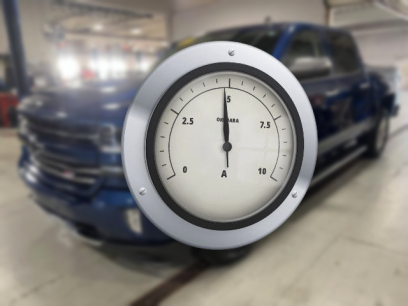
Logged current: 4.75 A
